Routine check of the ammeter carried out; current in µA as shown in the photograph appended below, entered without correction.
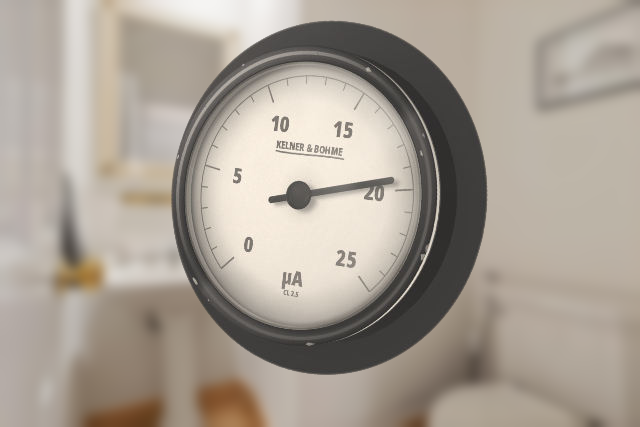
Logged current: 19.5 µA
